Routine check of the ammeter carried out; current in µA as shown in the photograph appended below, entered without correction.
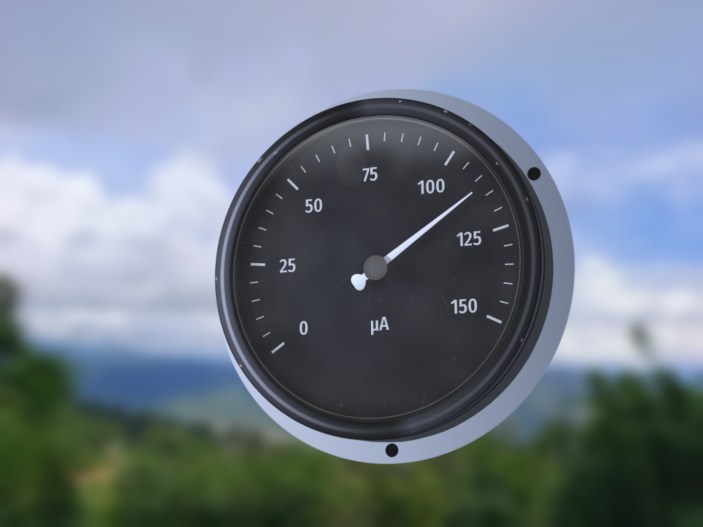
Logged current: 112.5 µA
